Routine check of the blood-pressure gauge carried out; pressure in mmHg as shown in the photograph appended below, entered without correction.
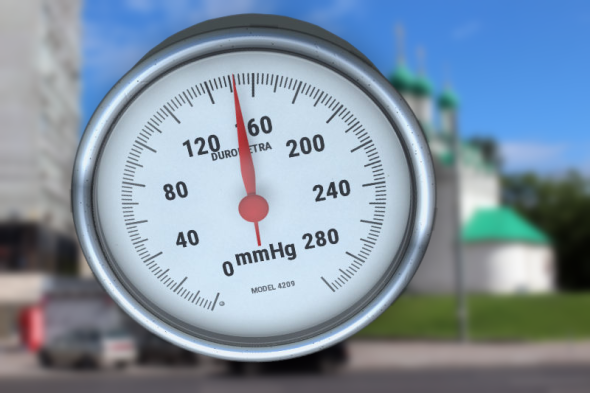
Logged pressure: 152 mmHg
